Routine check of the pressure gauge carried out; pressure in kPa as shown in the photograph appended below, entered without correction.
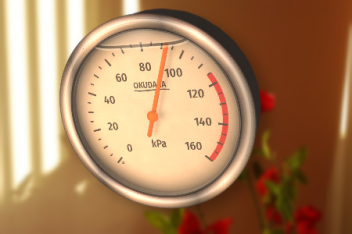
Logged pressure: 92.5 kPa
